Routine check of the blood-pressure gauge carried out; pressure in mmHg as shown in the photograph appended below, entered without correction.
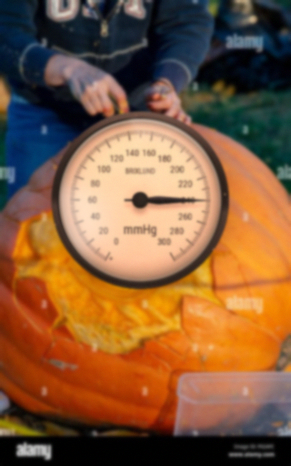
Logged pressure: 240 mmHg
